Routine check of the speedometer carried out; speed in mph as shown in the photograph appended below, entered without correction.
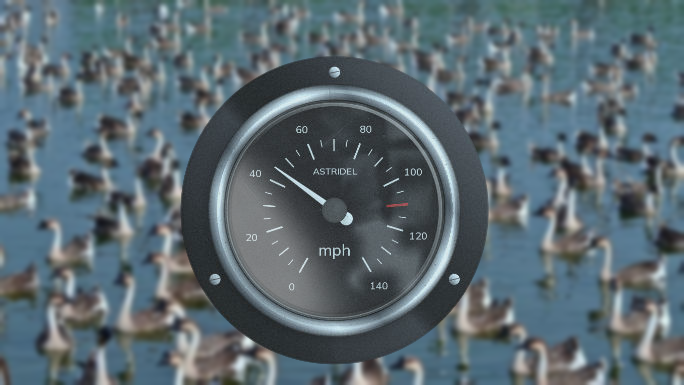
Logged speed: 45 mph
